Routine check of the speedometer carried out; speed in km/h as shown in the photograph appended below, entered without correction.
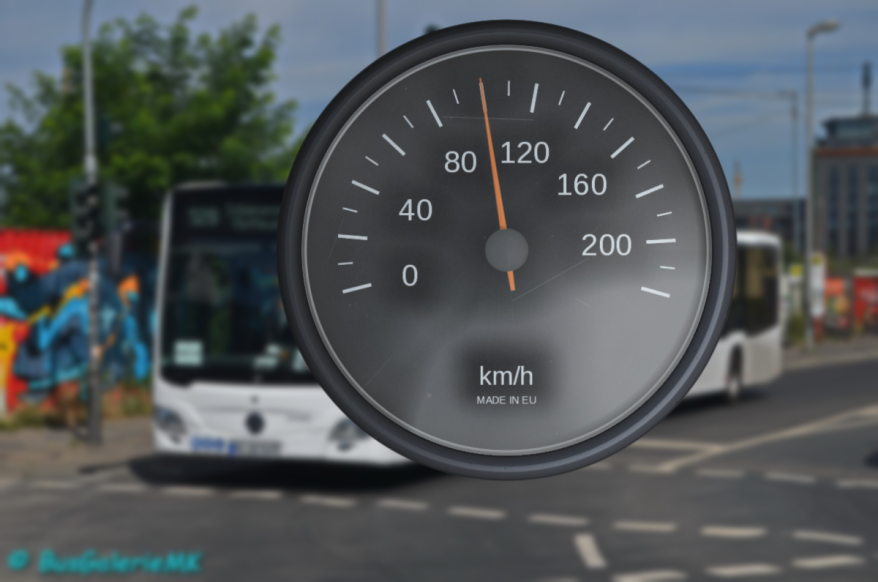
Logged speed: 100 km/h
